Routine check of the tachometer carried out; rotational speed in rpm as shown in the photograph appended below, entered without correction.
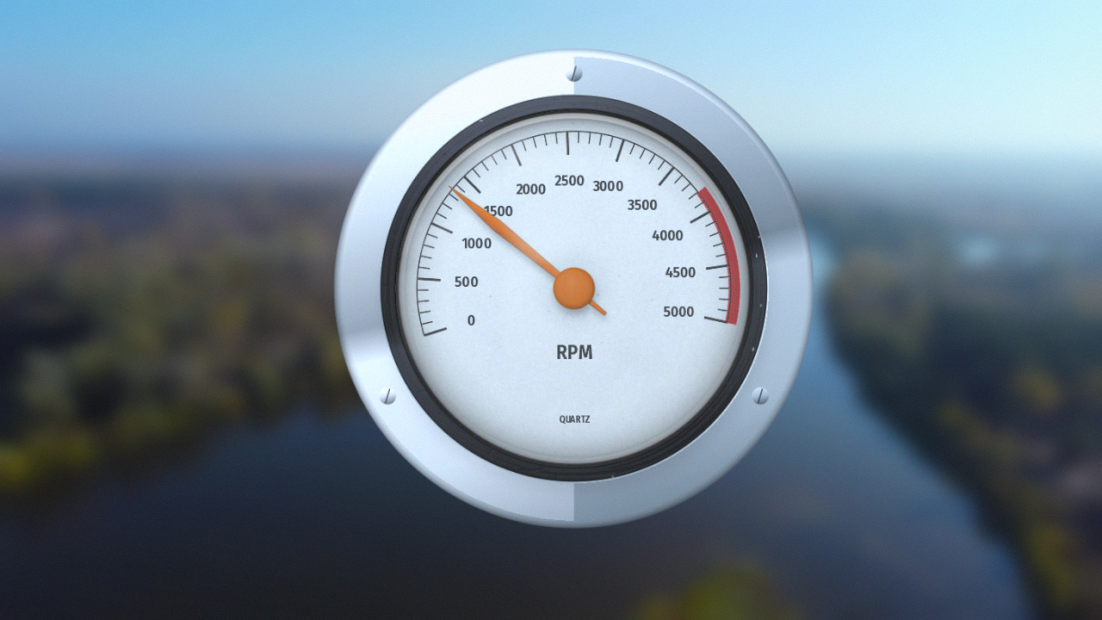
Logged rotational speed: 1350 rpm
